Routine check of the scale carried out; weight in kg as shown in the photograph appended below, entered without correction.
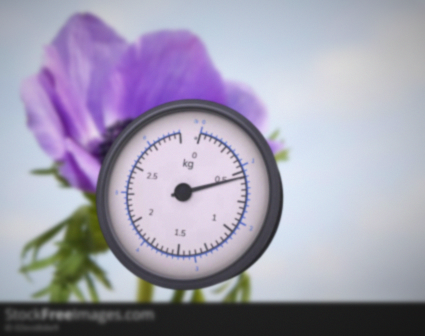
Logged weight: 0.55 kg
